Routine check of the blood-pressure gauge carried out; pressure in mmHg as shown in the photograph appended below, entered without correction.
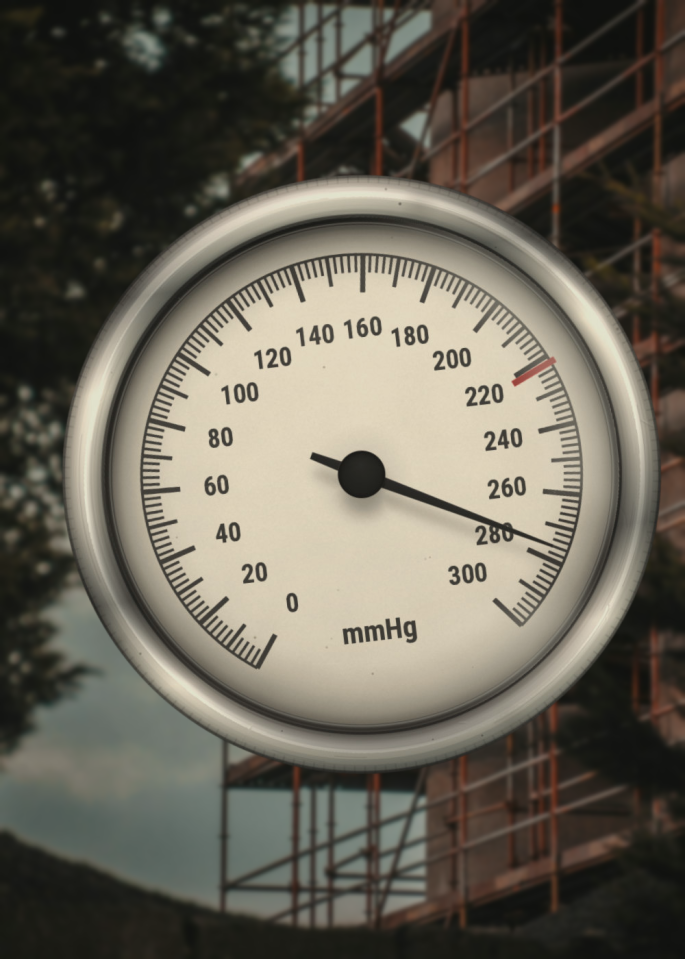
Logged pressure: 276 mmHg
